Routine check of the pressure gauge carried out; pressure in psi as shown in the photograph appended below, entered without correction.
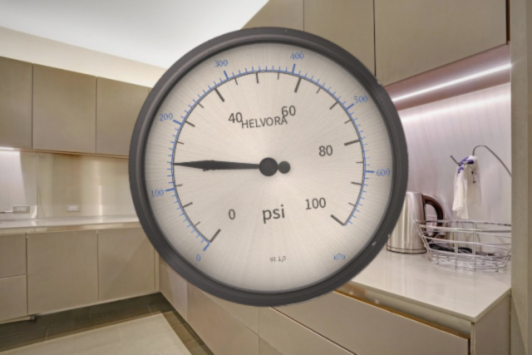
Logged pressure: 20 psi
